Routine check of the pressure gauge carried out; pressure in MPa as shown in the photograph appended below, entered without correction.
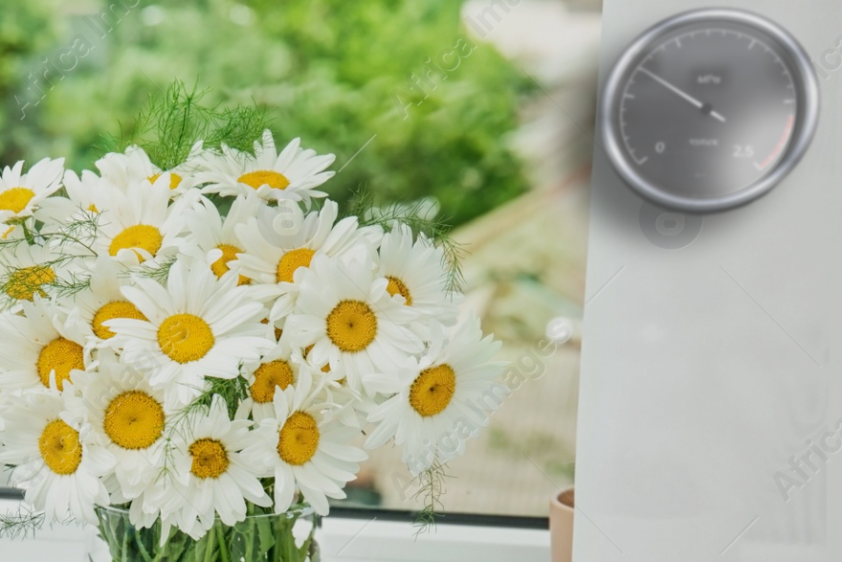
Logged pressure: 0.7 MPa
